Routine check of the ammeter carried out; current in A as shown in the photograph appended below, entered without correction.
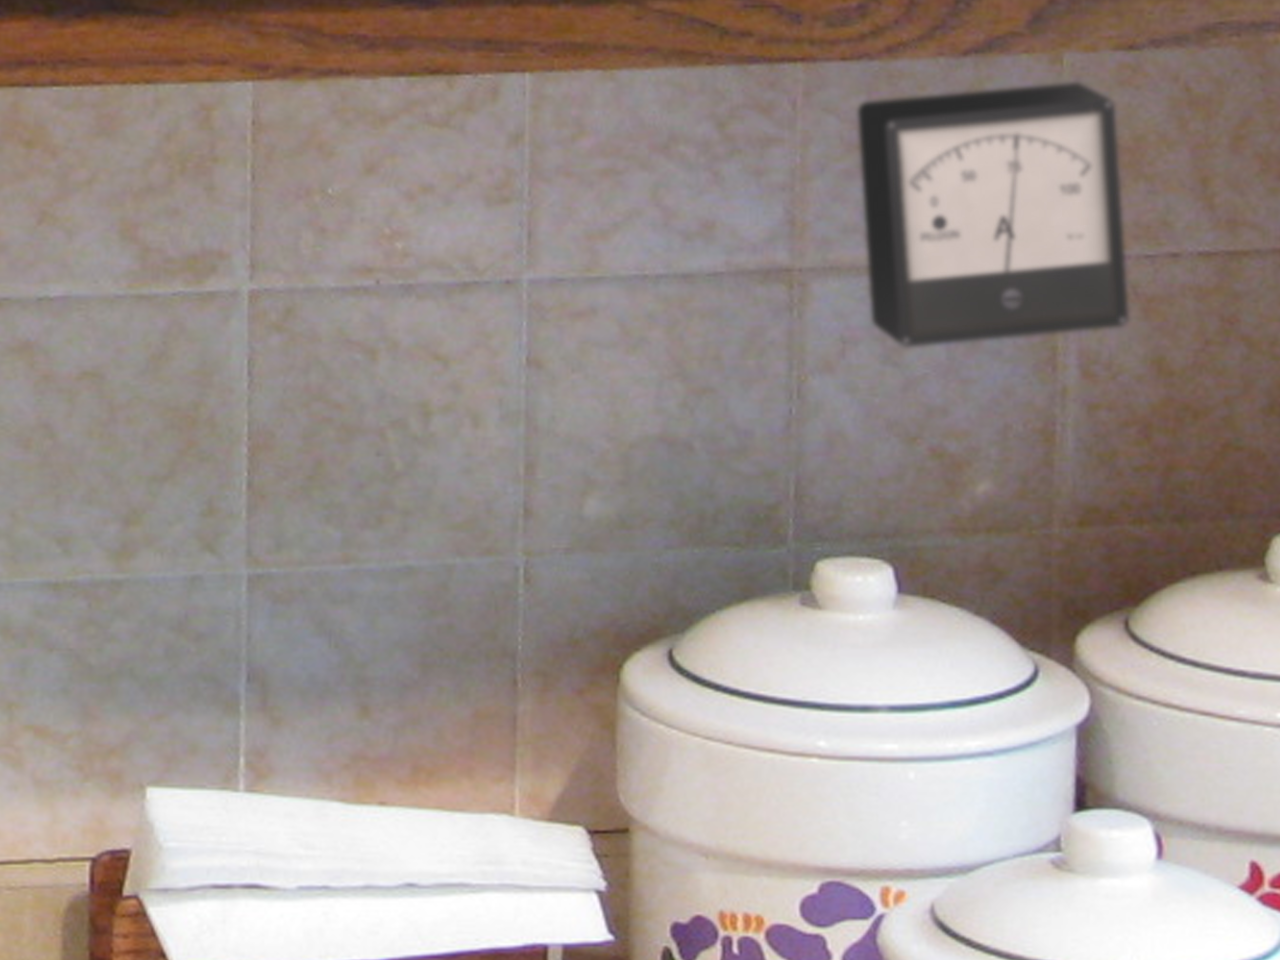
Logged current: 75 A
